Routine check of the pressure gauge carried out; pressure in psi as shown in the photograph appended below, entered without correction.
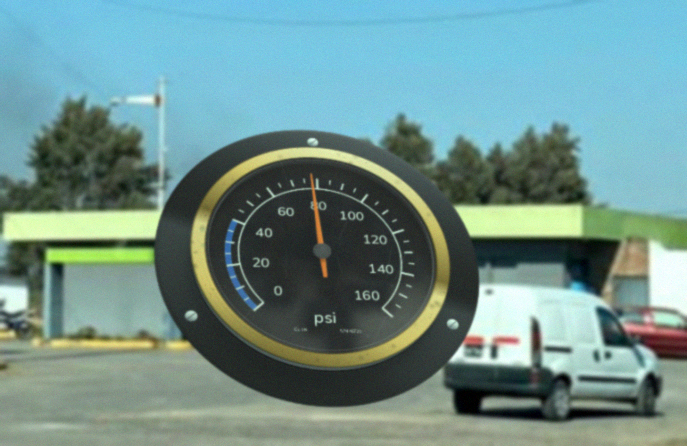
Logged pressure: 77.5 psi
